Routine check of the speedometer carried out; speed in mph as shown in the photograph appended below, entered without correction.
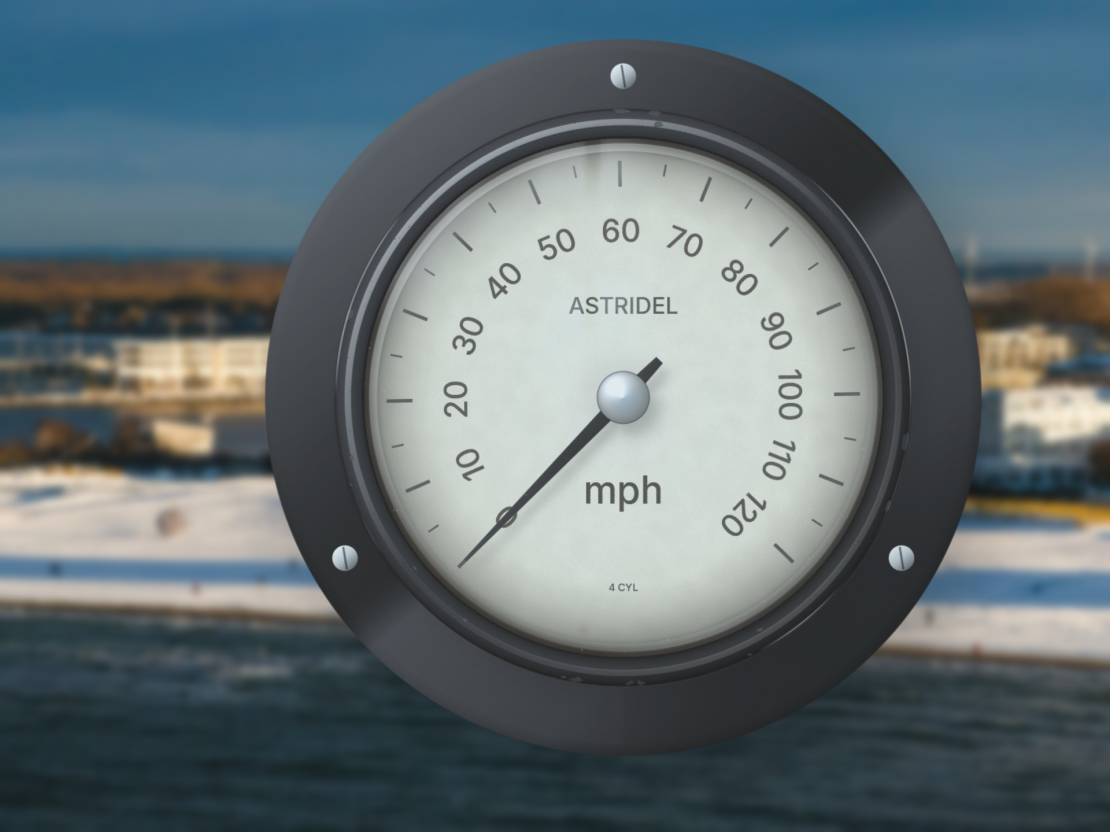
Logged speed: 0 mph
